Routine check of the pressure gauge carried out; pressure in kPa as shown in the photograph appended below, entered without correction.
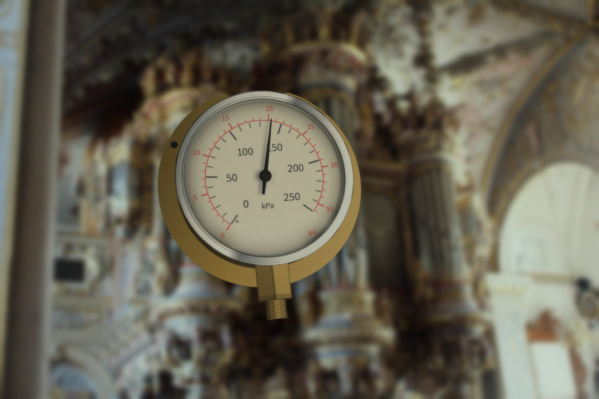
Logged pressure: 140 kPa
